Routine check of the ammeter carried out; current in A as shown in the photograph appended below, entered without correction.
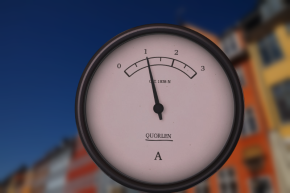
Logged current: 1 A
